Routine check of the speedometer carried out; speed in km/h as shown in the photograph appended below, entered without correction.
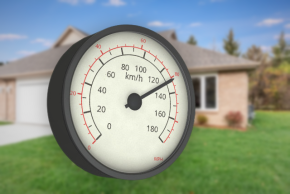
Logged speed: 130 km/h
